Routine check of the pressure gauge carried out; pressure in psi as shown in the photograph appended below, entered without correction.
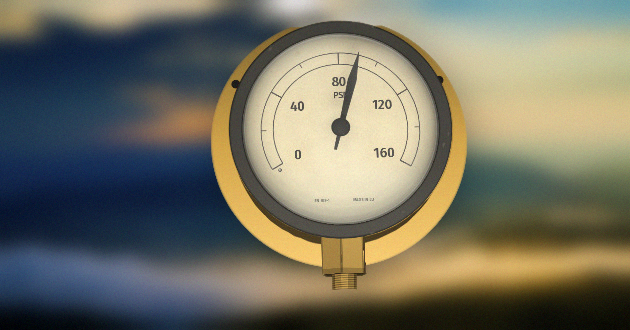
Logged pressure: 90 psi
